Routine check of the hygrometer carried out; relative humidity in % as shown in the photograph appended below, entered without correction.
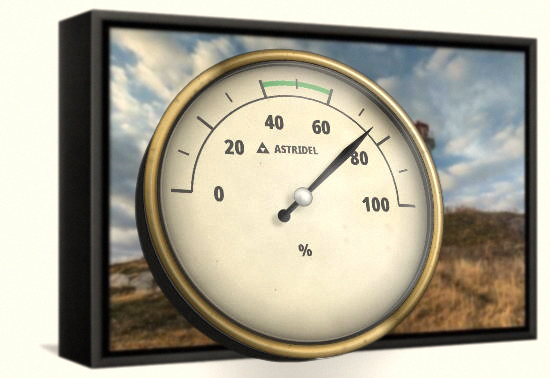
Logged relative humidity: 75 %
